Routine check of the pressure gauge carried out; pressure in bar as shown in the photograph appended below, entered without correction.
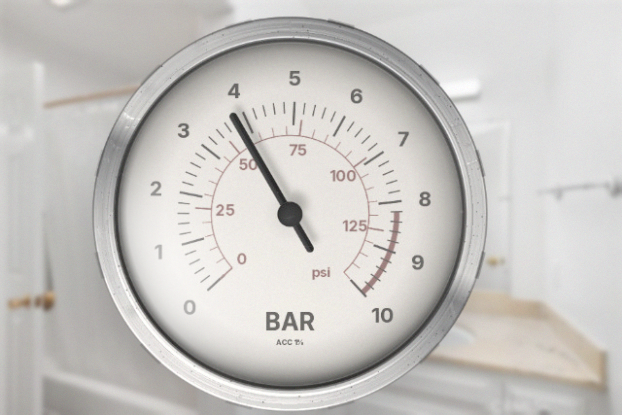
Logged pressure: 3.8 bar
